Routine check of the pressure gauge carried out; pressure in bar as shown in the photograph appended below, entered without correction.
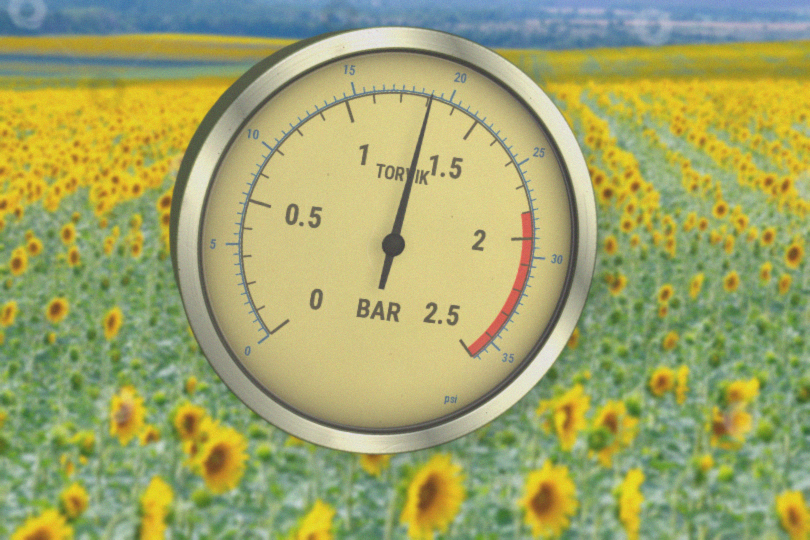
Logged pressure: 1.3 bar
